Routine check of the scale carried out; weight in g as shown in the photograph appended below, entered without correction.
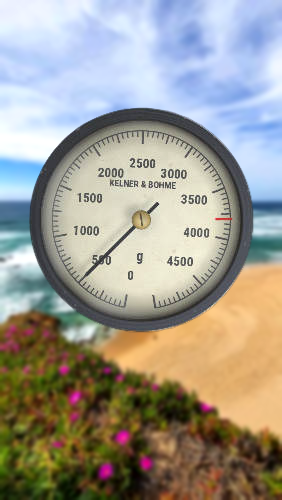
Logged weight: 500 g
